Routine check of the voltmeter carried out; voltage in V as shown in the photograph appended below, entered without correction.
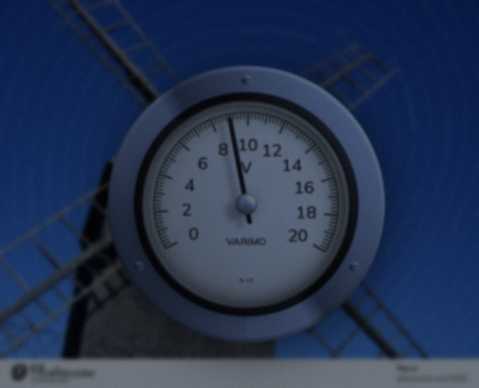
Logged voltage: 9 V
